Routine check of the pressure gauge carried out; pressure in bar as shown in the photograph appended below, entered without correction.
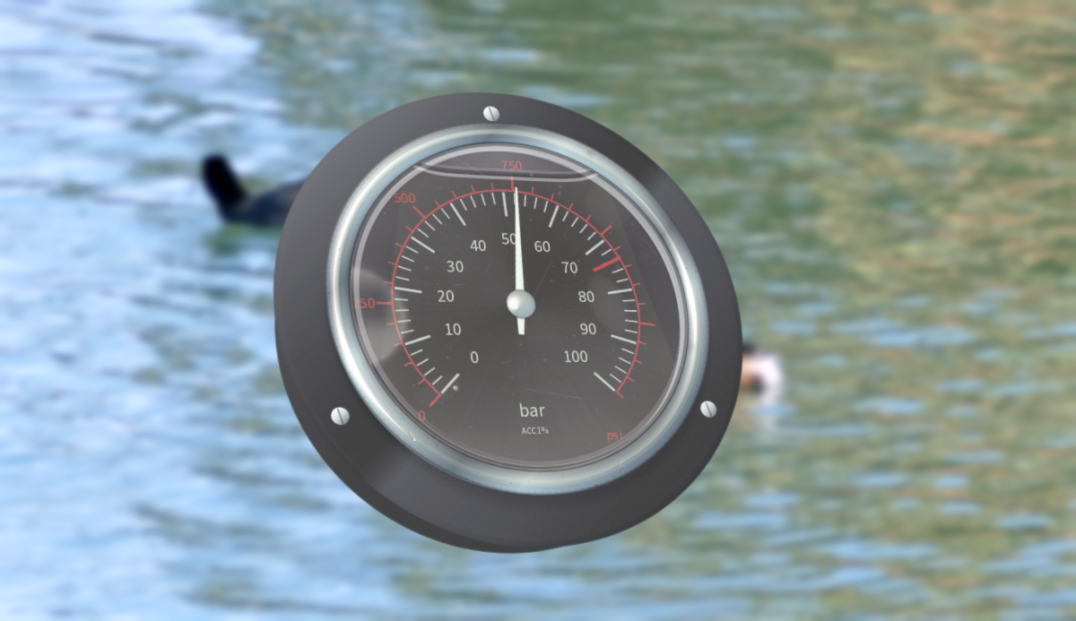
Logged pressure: 52 bar
